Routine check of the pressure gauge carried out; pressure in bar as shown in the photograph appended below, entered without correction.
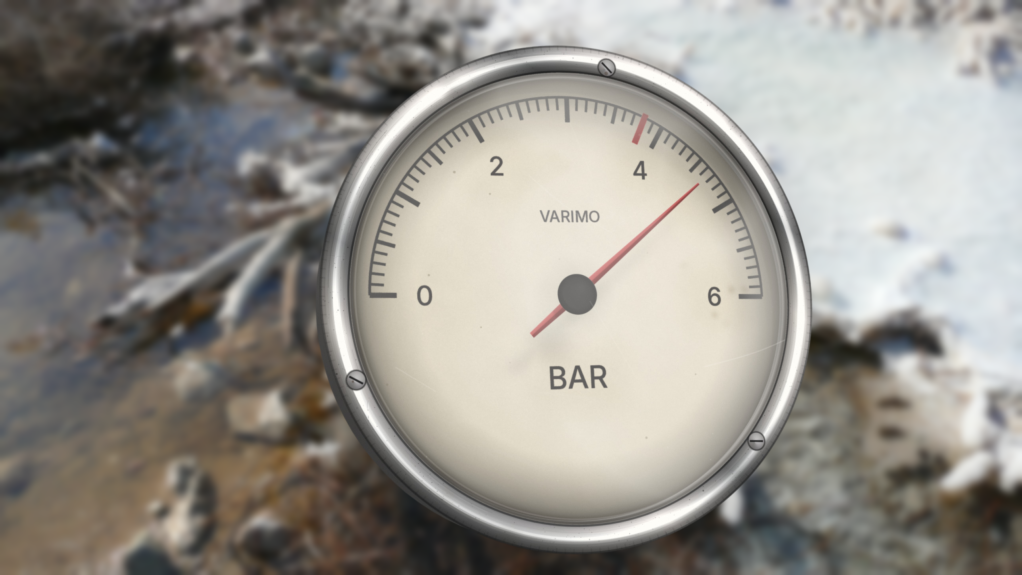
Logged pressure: 4.65 bar
